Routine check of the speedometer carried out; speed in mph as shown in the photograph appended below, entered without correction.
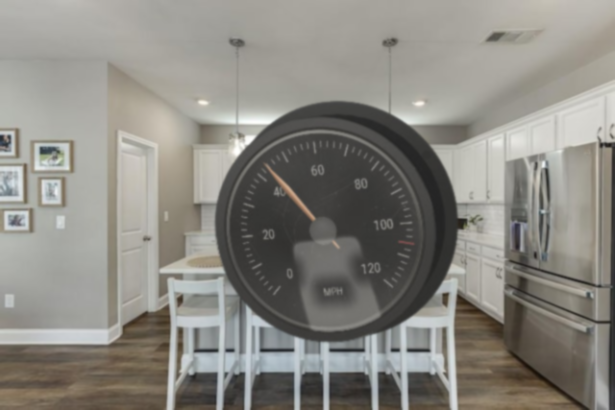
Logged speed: 44 mph
